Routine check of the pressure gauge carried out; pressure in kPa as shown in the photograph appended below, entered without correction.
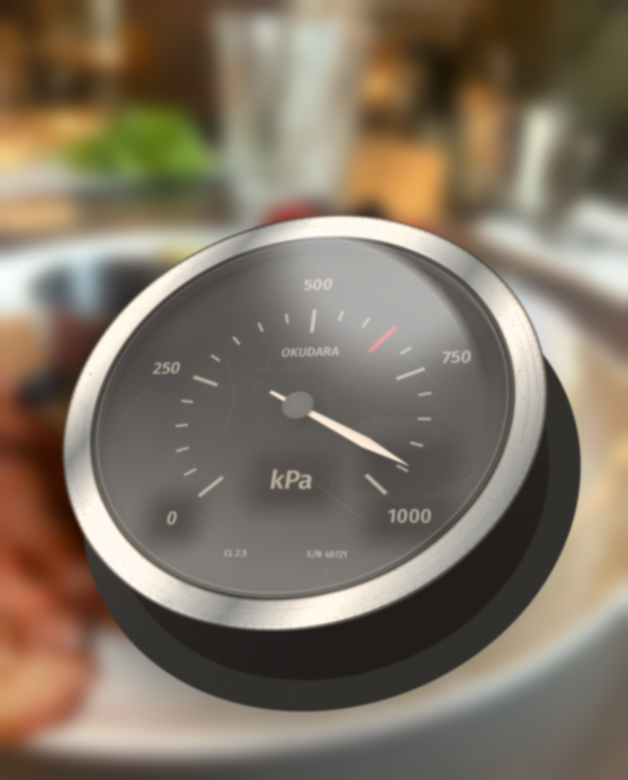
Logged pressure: 950 kPa
